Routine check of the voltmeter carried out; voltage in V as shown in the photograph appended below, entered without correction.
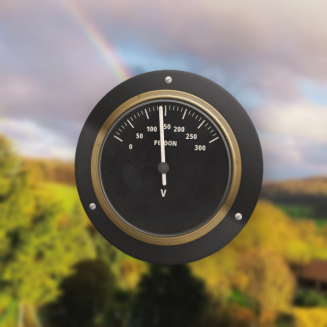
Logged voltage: 140 V
